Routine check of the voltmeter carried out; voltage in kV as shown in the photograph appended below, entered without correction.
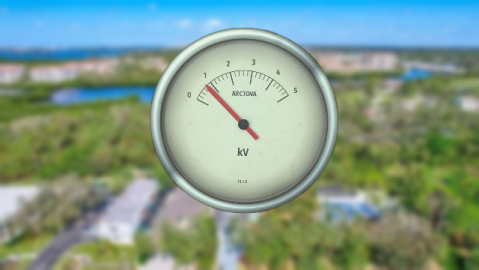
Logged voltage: 0.8 kV
